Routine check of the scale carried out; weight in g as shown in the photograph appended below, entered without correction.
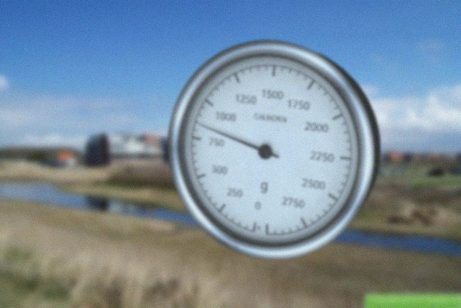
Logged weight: 850 g
